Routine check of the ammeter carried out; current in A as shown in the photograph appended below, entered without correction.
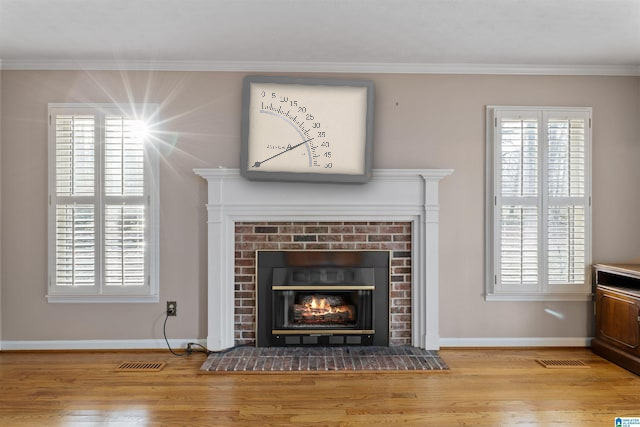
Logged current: 35 A
